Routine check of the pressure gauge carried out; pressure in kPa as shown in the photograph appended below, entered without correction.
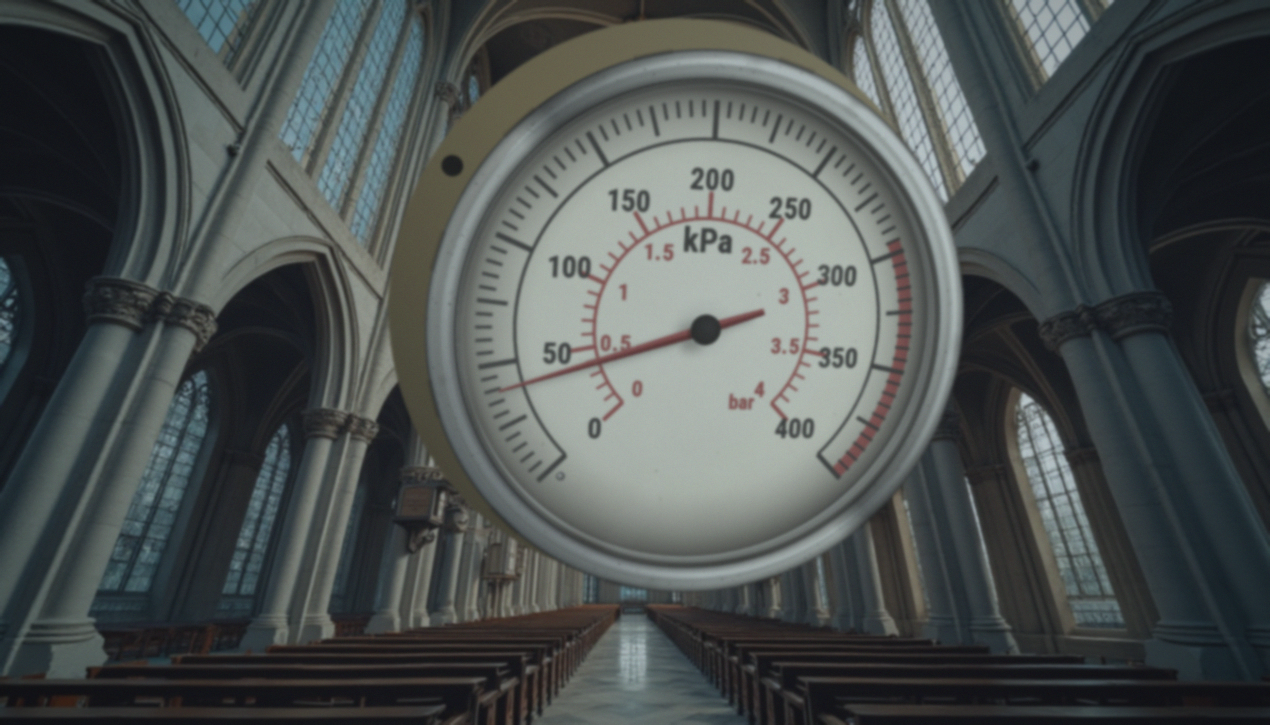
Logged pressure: 40 kPa
